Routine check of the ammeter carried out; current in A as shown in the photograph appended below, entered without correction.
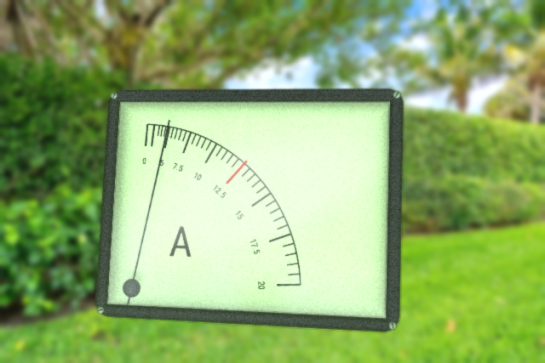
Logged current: 5 A
